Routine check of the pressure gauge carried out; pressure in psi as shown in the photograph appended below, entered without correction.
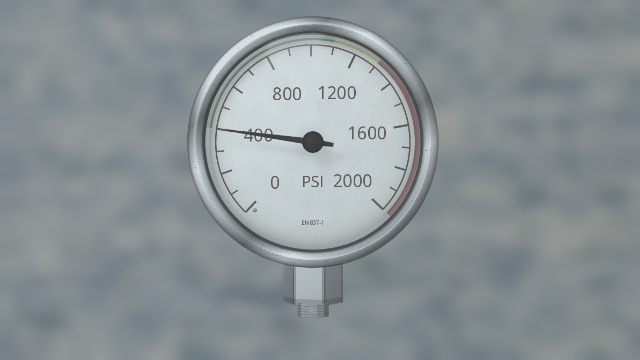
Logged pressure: 400 psi
